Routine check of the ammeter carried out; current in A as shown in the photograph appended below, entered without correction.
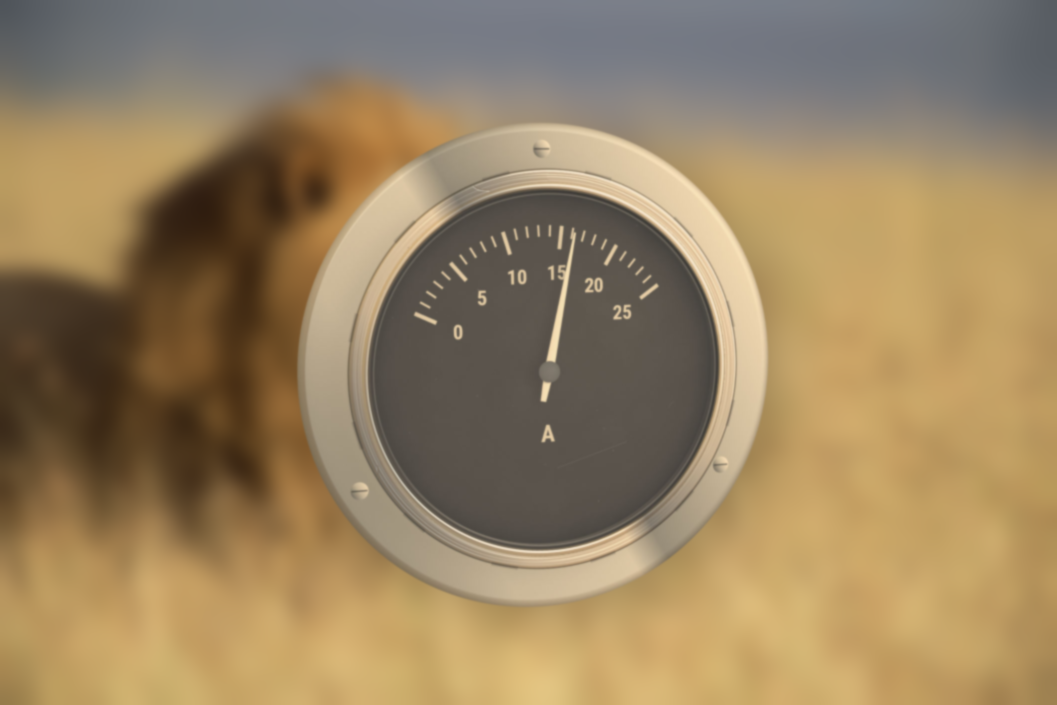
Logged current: 16 A
